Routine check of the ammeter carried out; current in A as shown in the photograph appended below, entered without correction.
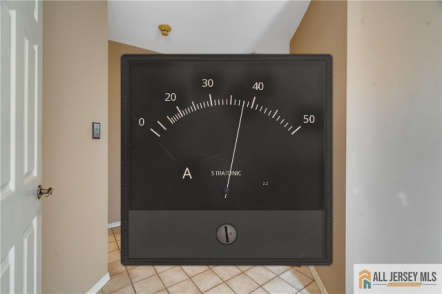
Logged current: 38 A
